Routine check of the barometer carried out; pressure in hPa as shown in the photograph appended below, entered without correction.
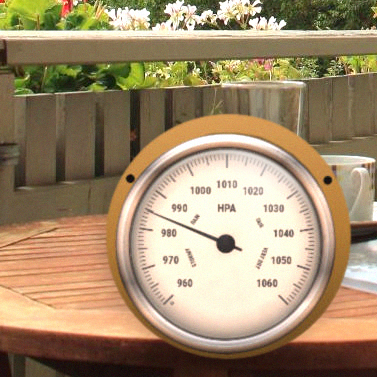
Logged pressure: 985 hPa
